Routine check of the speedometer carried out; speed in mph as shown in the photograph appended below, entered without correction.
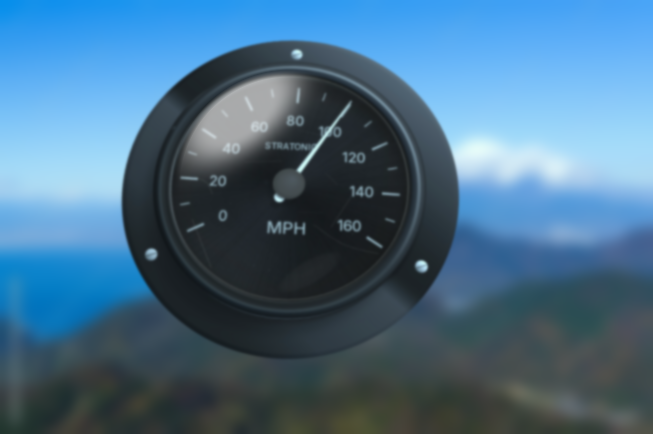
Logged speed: 100 mph
